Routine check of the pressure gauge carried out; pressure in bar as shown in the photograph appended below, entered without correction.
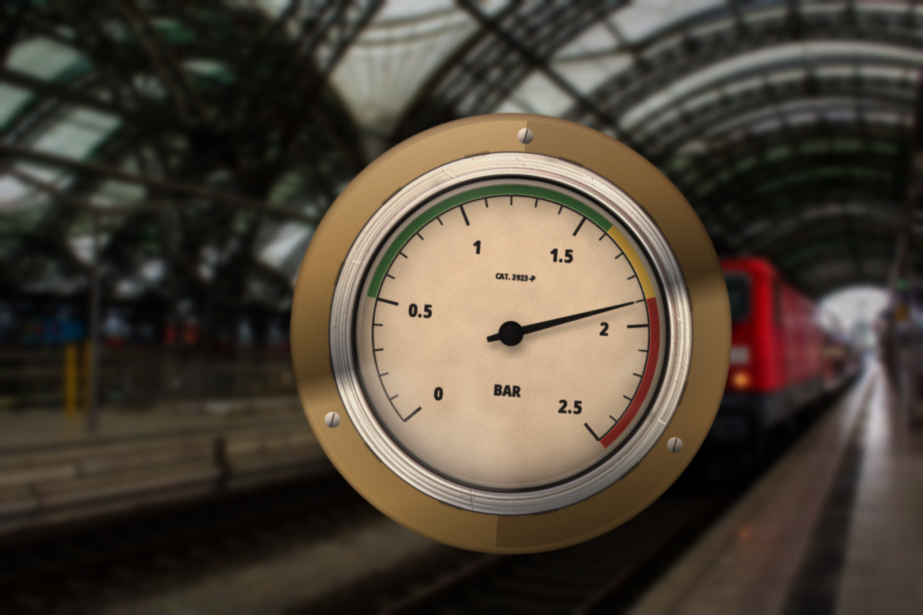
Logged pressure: 1.9 bar
